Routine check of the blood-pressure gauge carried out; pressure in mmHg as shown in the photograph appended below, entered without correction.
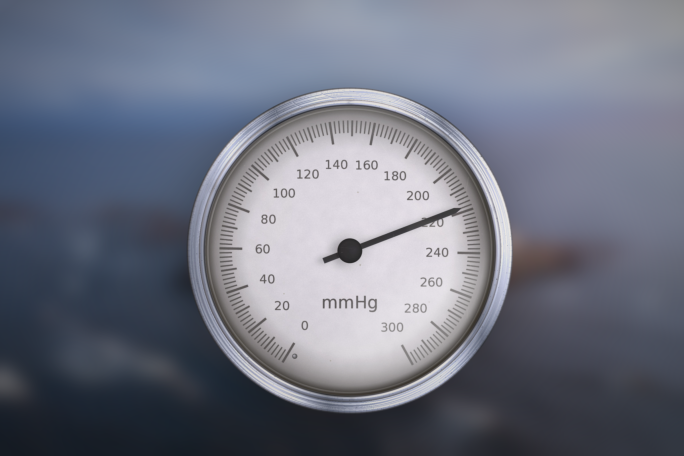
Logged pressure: 218 mmHg
